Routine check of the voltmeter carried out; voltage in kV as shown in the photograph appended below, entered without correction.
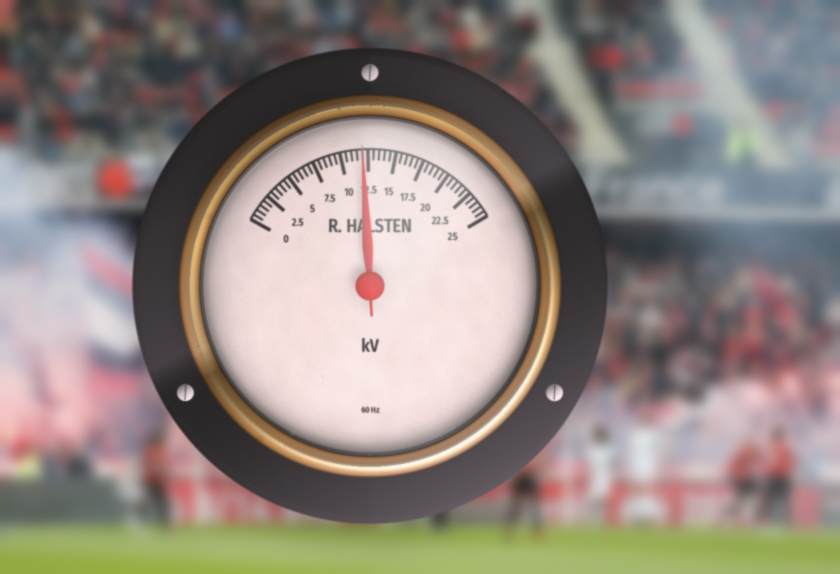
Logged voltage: 12 kV
